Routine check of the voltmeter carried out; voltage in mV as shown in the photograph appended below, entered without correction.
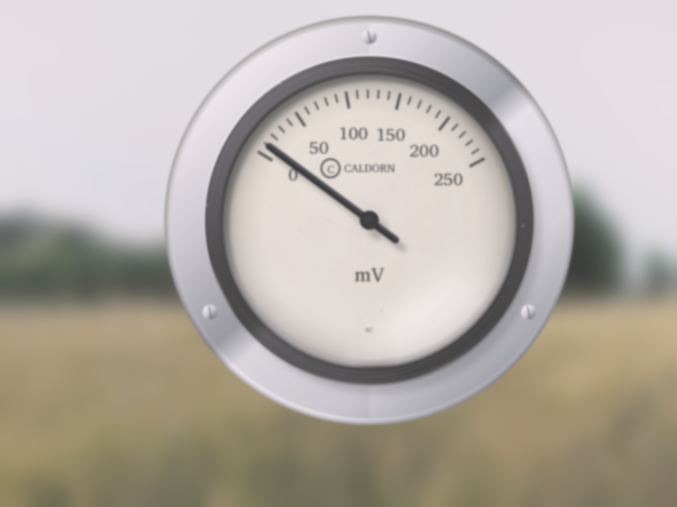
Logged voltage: 10 mV
